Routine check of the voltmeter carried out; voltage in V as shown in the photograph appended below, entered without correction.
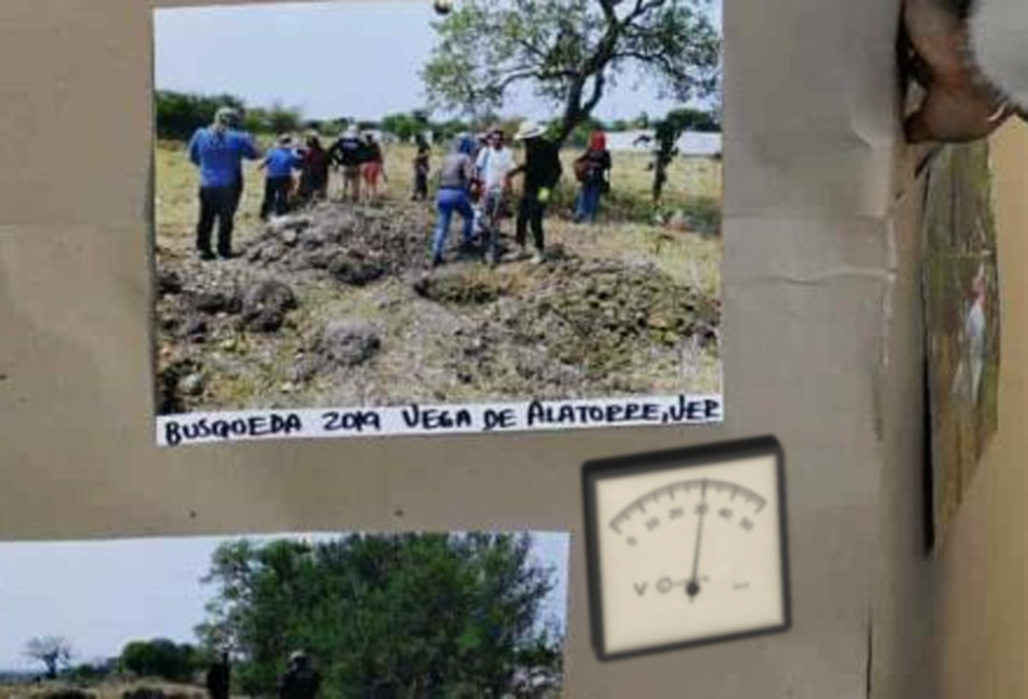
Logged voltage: 30 V
